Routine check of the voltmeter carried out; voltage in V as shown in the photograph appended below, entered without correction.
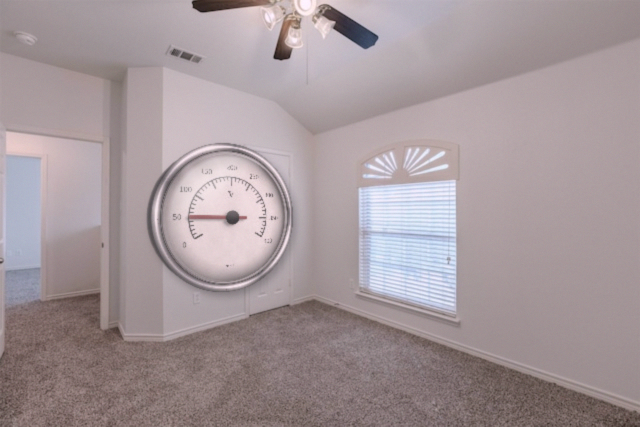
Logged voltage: 50 V
